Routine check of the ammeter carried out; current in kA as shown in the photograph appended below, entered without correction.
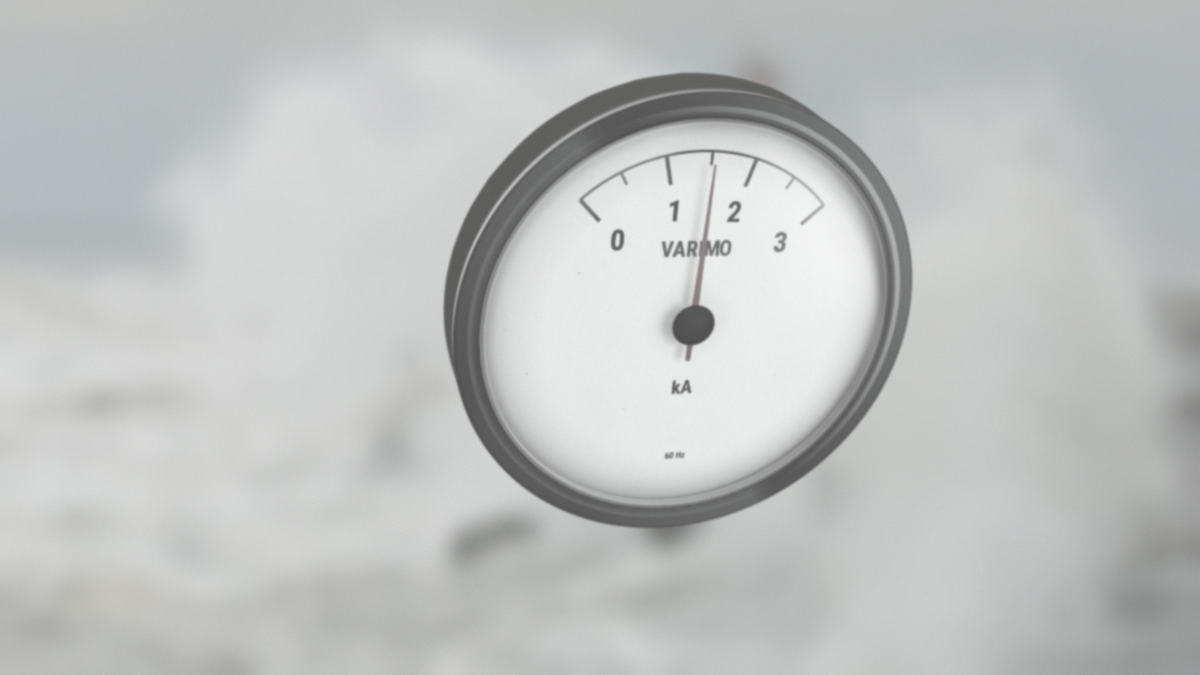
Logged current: 1.5 kA
